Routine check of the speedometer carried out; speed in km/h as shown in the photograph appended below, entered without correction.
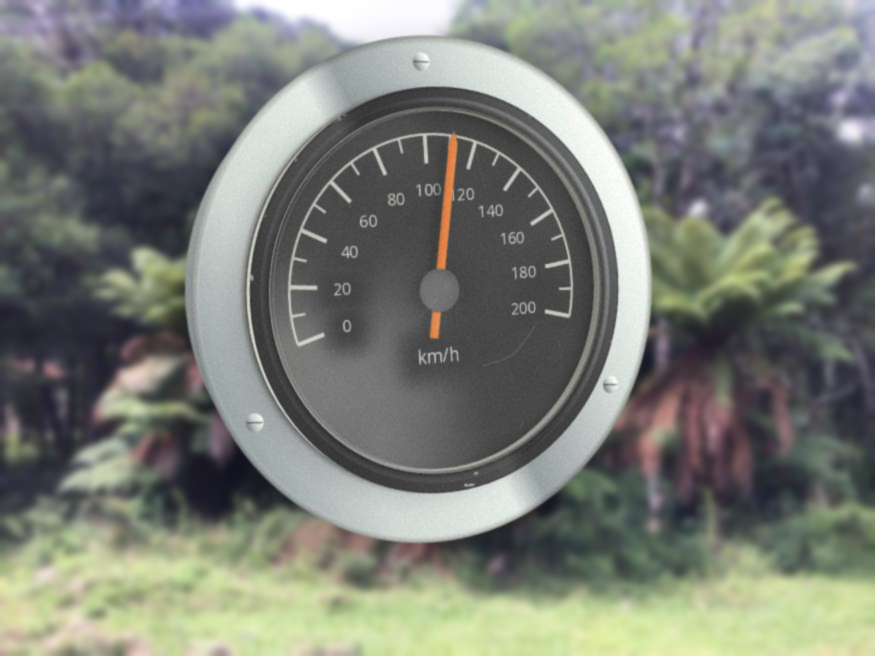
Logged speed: 110 km/h
